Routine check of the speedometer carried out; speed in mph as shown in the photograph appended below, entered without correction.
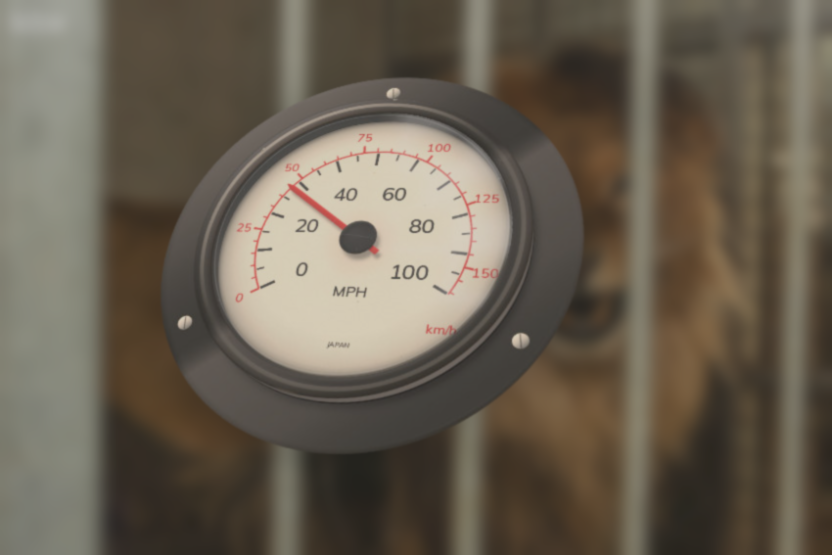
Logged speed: 27.5 mph
